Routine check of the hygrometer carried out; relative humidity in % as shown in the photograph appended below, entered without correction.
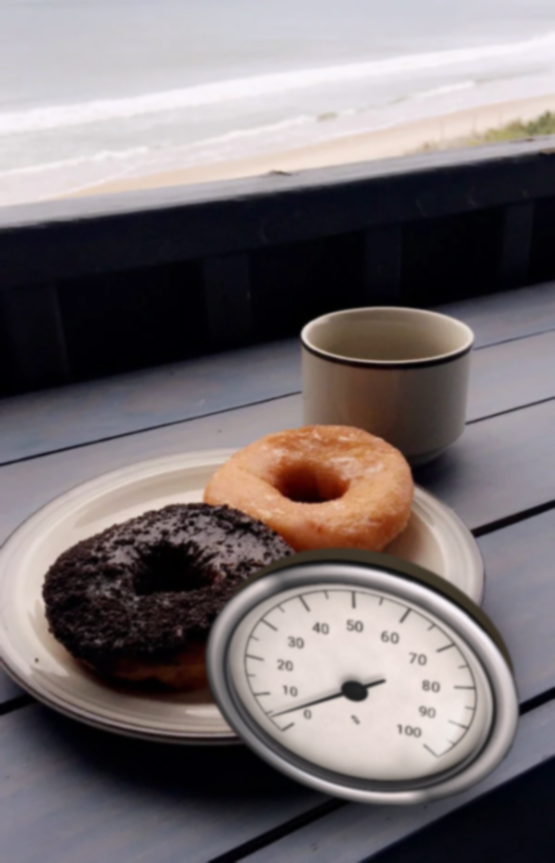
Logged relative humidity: 5 %
